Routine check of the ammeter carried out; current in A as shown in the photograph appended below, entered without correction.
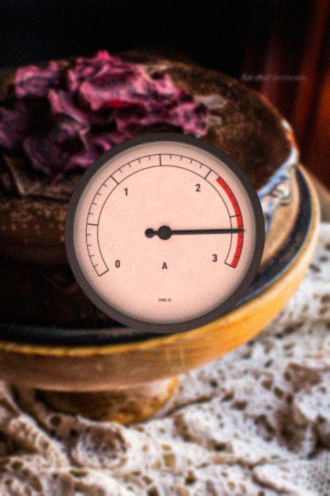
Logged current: 2.65 A
